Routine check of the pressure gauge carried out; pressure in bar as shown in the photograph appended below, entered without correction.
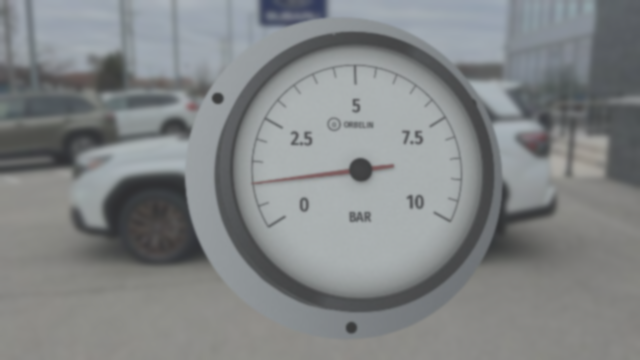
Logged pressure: 1 bar
